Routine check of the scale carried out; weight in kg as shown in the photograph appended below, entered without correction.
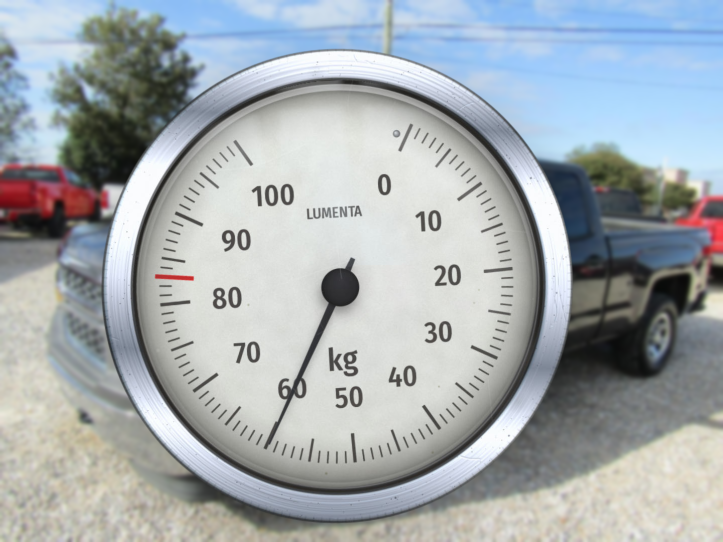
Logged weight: 60 kg
